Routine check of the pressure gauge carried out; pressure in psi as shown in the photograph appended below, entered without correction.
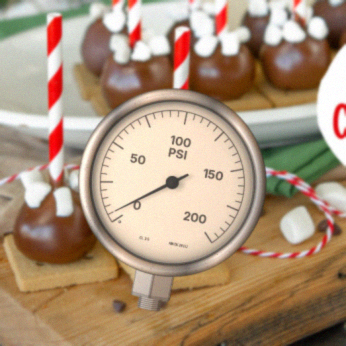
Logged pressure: 5 psi
